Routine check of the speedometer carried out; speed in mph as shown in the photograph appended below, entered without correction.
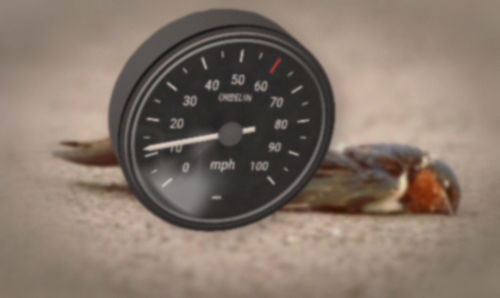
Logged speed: 12.5 mph
